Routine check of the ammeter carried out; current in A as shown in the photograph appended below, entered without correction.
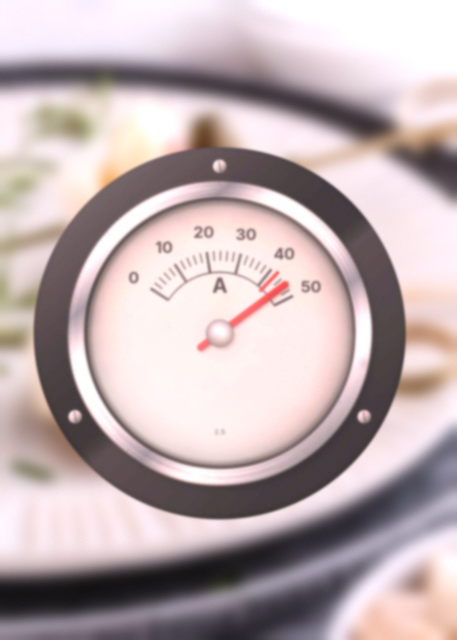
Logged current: 46 A
